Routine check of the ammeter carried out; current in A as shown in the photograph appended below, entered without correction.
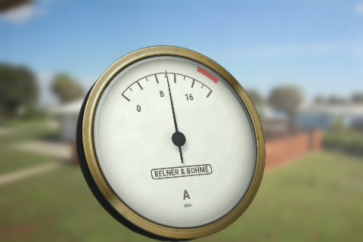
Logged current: 10 A
